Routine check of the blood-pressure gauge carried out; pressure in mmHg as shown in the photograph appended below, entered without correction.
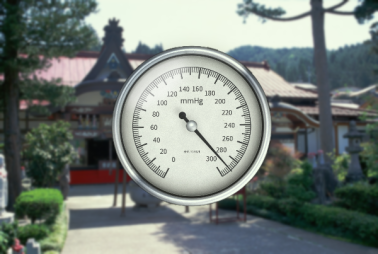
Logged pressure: 290 mmHg
